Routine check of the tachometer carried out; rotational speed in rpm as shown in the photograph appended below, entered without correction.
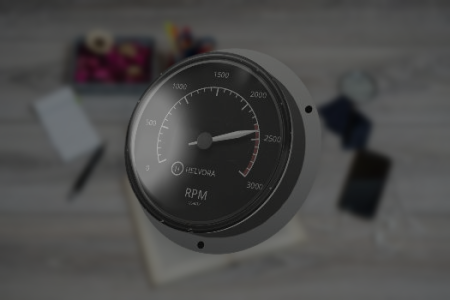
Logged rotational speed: 2400 rpm
